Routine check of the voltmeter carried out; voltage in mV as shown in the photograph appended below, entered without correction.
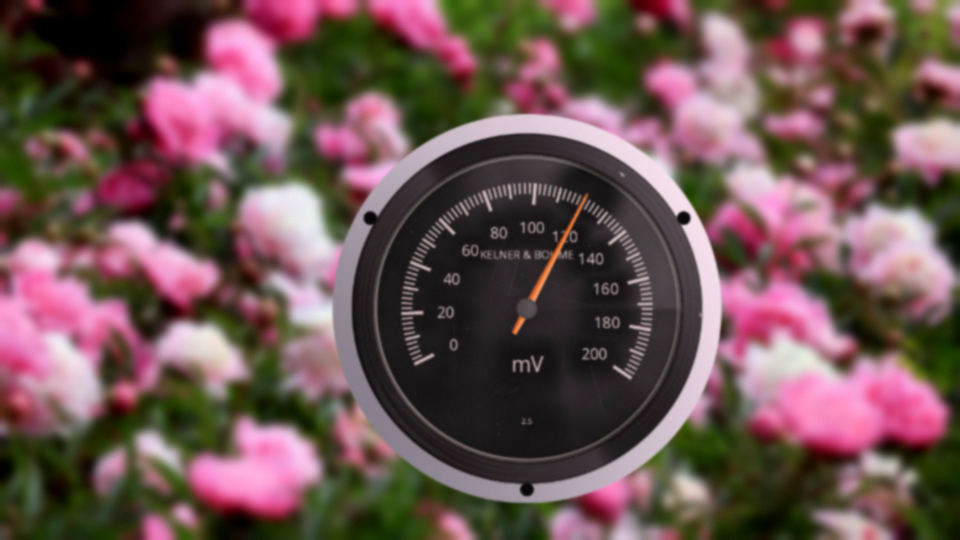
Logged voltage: 120 mV
